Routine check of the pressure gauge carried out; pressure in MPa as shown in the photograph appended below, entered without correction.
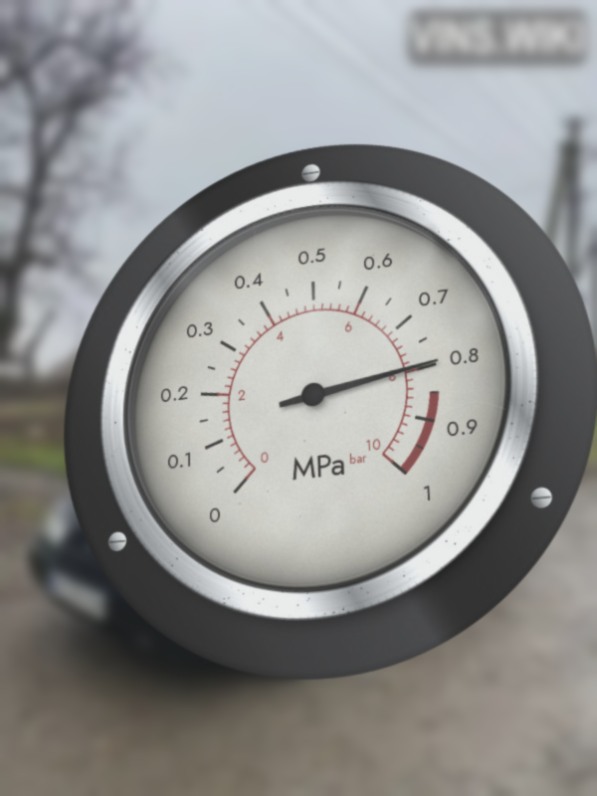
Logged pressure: 0.8 MPa
